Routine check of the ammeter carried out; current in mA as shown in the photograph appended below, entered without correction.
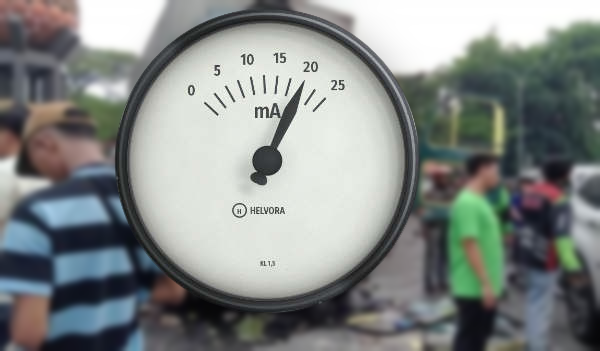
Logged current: 20 mA
